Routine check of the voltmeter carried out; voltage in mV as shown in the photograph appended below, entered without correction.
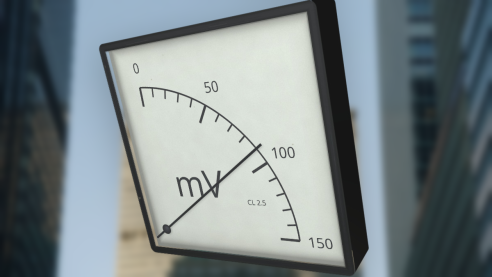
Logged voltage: 90 mV
